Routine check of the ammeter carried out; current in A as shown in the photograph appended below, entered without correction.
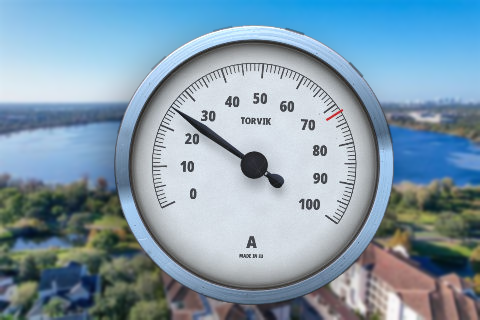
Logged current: 25 A
